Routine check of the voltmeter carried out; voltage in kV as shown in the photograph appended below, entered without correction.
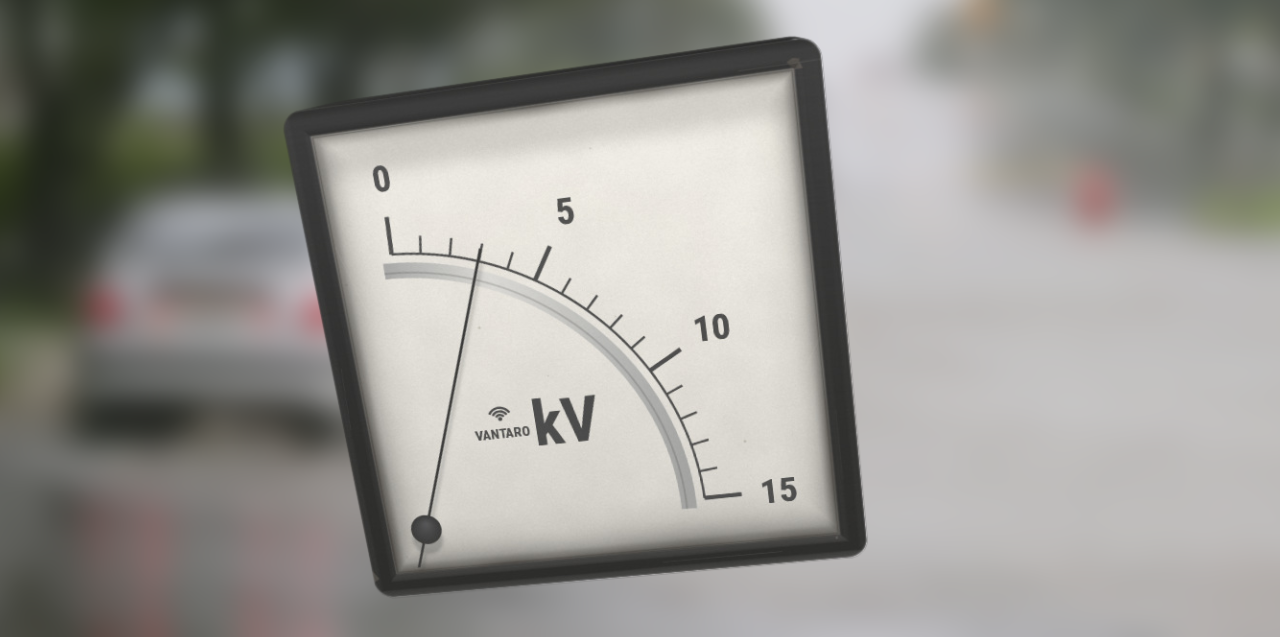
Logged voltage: 3 kV
